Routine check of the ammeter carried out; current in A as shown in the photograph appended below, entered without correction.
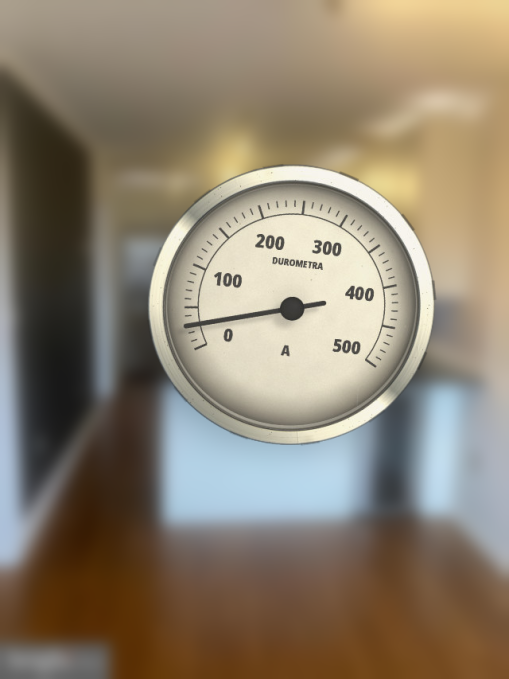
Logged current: 30 A
